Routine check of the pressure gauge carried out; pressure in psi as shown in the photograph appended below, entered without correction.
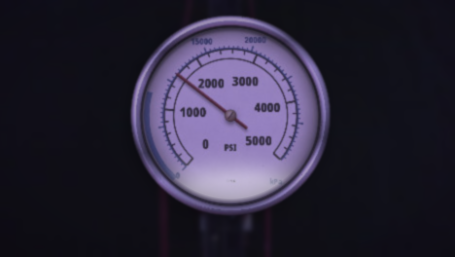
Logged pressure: 1600 psi
